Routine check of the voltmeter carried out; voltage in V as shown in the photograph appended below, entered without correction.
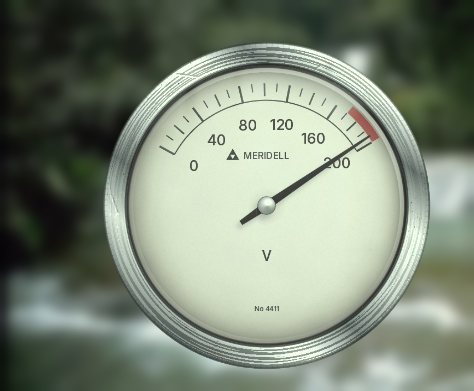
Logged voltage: 195 V
